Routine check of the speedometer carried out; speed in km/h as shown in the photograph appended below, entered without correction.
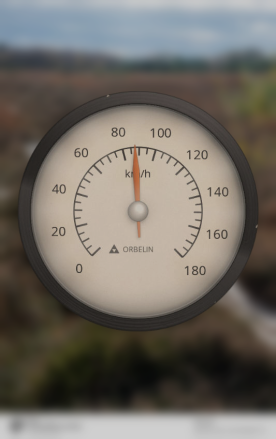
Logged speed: 87.5 km/h
